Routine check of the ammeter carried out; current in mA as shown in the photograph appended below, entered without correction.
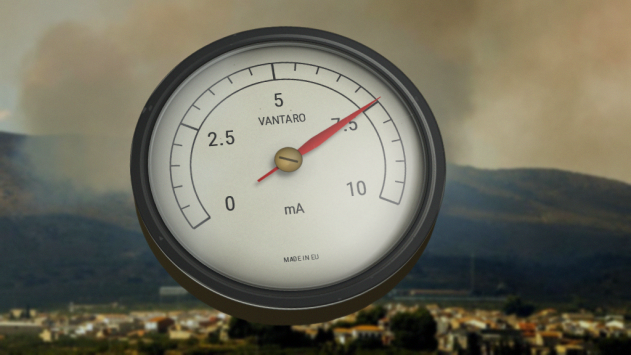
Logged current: 7.5 mA
